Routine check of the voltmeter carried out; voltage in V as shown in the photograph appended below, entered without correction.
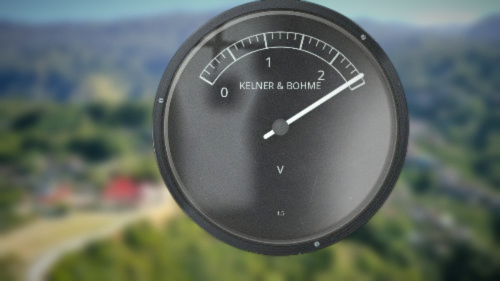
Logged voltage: 2.4 V
